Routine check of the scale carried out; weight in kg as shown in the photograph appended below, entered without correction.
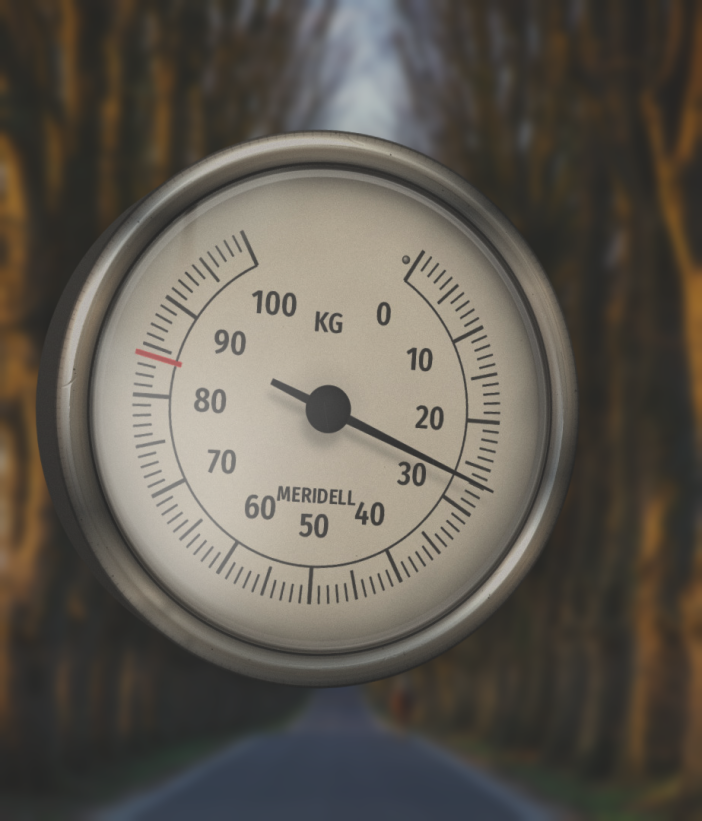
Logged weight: 27 kg
